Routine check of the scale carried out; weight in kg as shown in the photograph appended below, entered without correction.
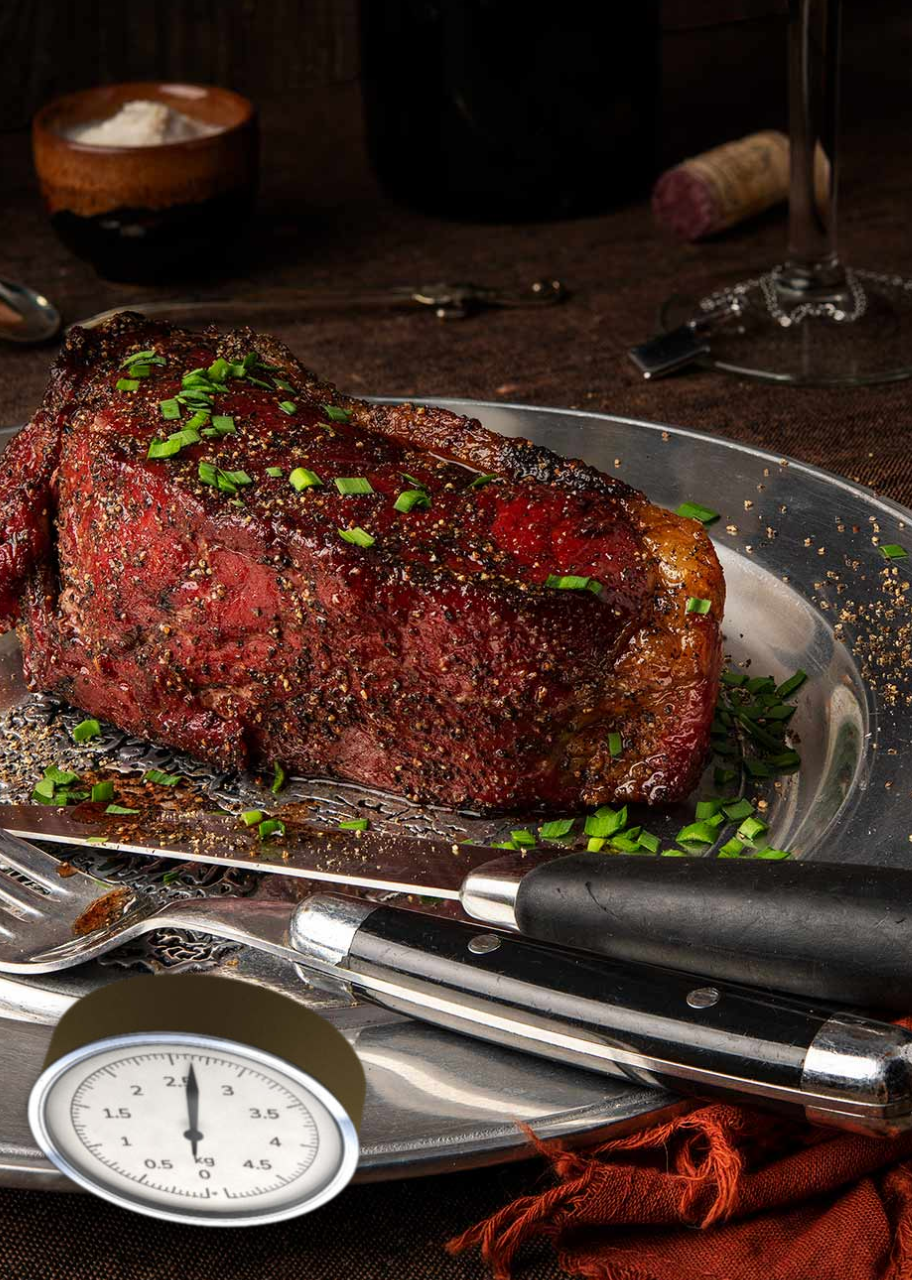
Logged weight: 2.65 kg
